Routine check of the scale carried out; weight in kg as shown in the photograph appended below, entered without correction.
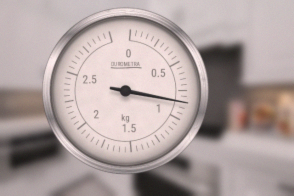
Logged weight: 0.85 kg
